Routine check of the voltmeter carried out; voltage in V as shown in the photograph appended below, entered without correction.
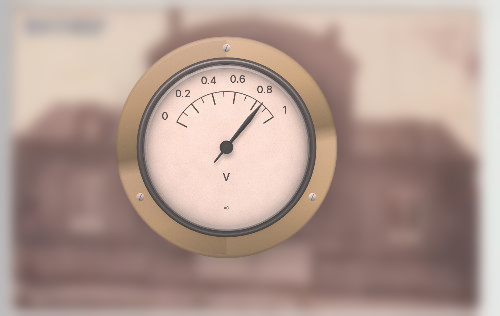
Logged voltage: 0.85 V
